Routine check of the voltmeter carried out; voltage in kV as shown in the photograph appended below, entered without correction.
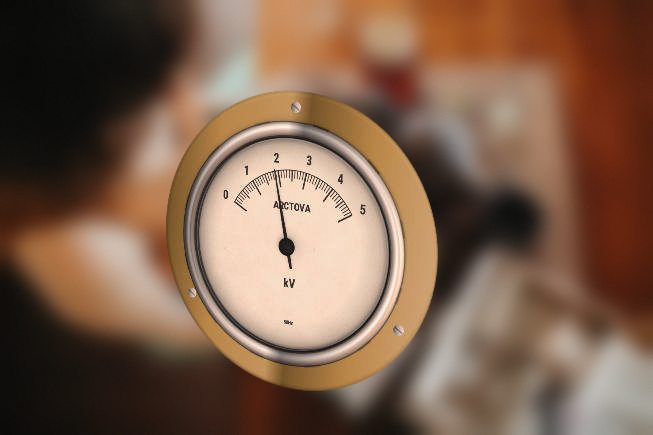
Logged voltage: 2 kV
